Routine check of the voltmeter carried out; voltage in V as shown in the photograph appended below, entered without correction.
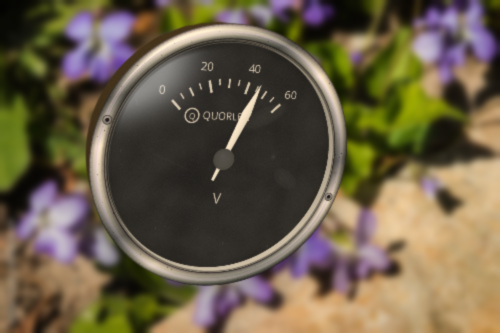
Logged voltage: 45 V
